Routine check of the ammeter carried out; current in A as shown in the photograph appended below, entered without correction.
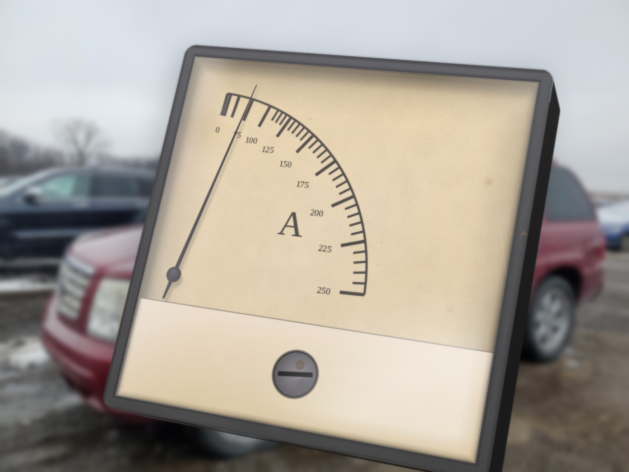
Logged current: 75 A
